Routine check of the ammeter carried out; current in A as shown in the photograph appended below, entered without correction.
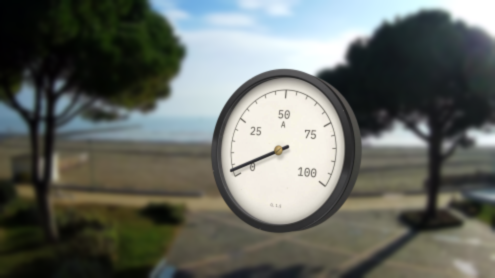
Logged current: 2.5 A
